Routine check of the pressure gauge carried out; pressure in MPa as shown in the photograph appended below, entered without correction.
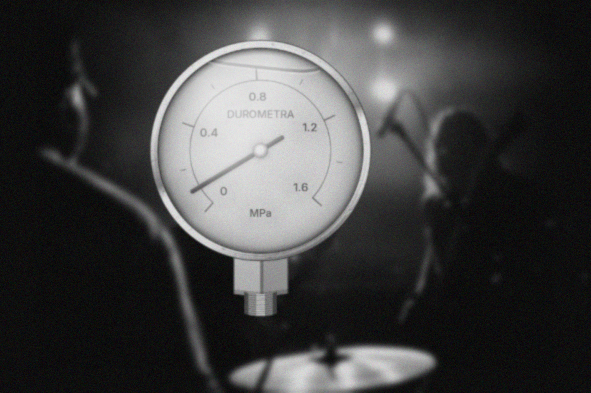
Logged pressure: 0.1 MPa
